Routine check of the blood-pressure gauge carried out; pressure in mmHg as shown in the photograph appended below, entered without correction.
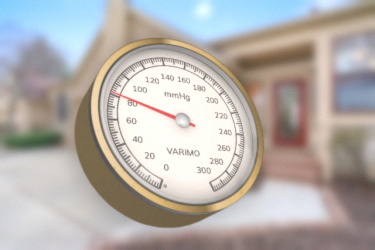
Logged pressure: 80 mmHg
